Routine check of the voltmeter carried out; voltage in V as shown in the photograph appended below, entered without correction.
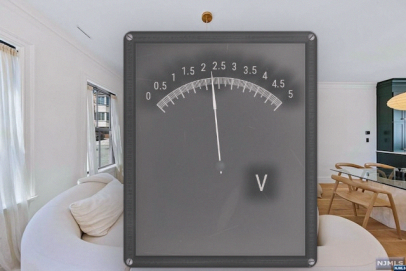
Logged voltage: 2.25 V
